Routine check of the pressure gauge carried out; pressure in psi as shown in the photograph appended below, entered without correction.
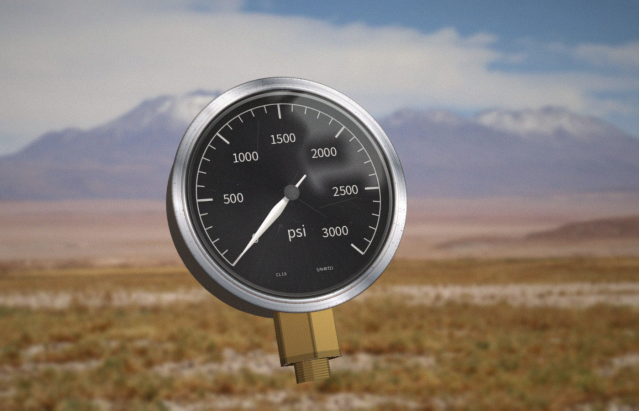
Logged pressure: 0 psi
